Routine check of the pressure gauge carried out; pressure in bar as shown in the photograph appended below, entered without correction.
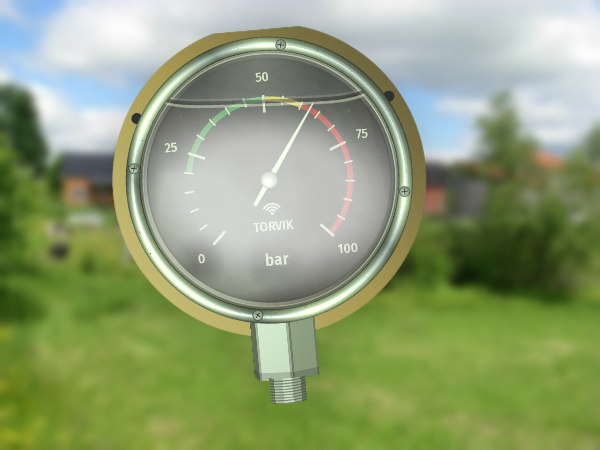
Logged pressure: 62.5 bar
